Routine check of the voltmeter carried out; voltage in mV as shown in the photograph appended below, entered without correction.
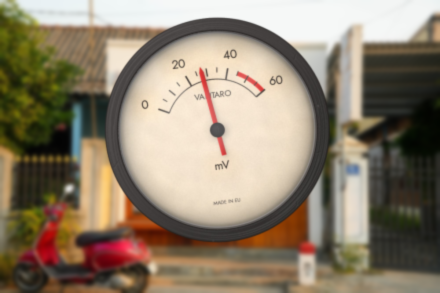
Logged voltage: 27.5 mV
